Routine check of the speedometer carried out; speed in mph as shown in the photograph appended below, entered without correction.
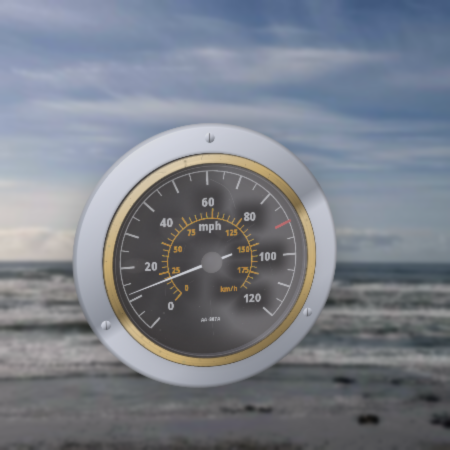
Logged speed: 12.5 mph
